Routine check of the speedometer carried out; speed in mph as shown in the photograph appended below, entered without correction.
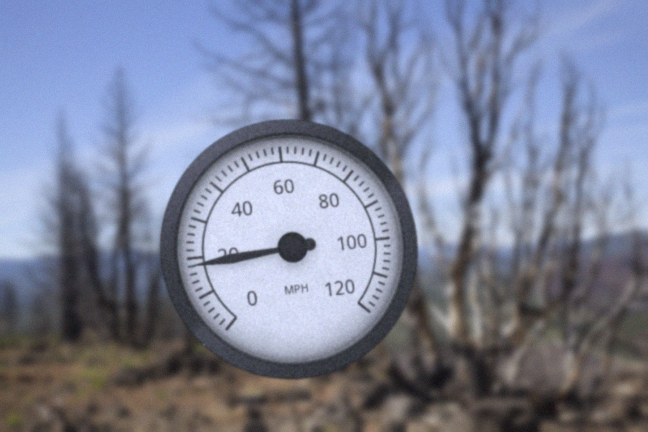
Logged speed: 18 mph
